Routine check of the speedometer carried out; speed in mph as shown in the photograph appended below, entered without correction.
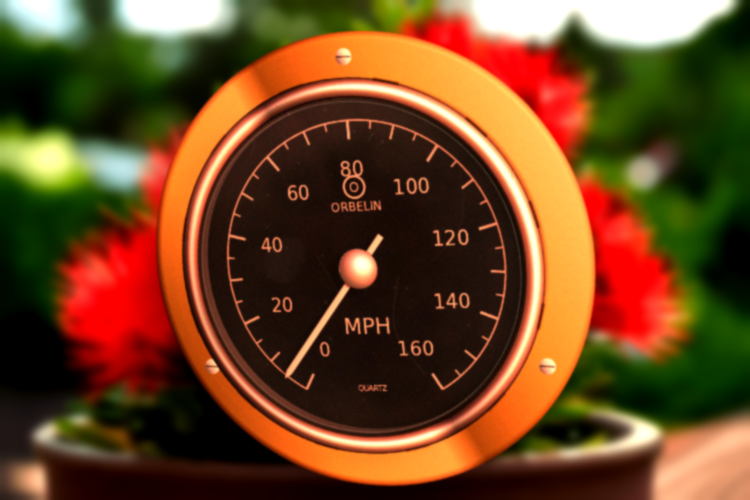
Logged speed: 5 mph
